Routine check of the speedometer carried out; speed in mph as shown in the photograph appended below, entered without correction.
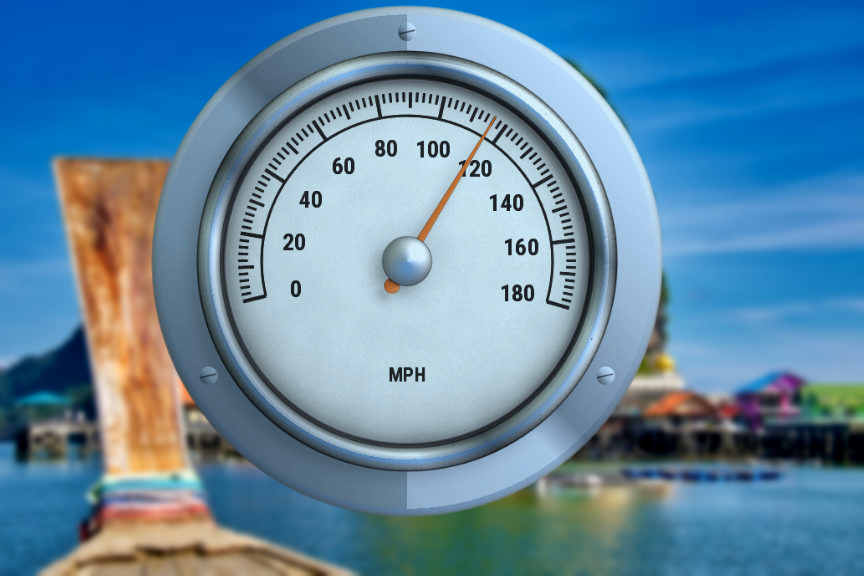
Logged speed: 116 mph
